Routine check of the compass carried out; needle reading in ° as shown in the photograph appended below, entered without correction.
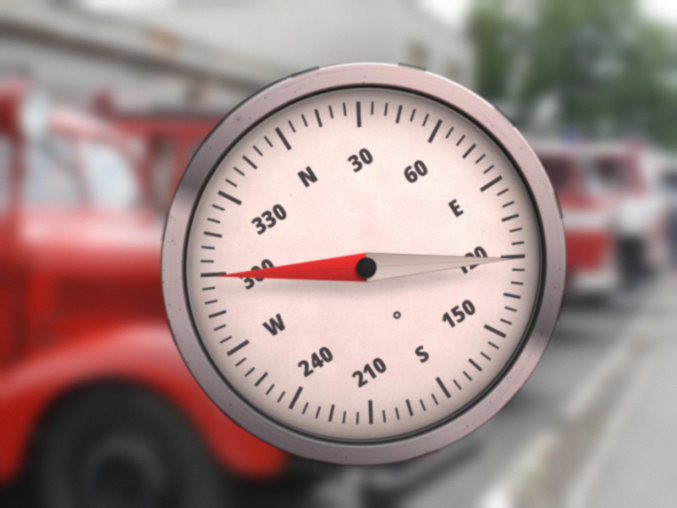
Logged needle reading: 300 °
